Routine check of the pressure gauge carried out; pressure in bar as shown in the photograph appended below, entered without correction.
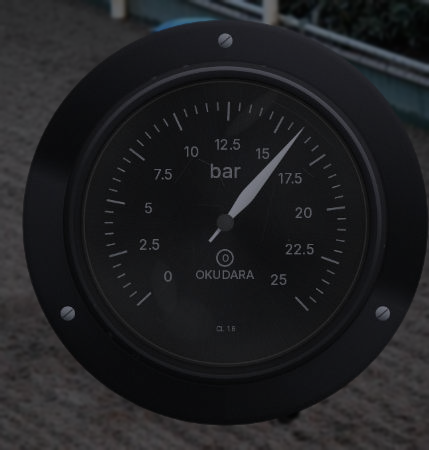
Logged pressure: 16 bar
